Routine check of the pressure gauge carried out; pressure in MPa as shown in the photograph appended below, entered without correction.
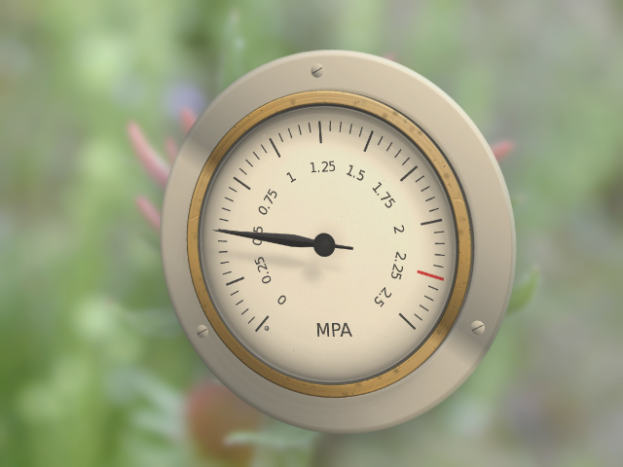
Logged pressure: 0.5 MPa
